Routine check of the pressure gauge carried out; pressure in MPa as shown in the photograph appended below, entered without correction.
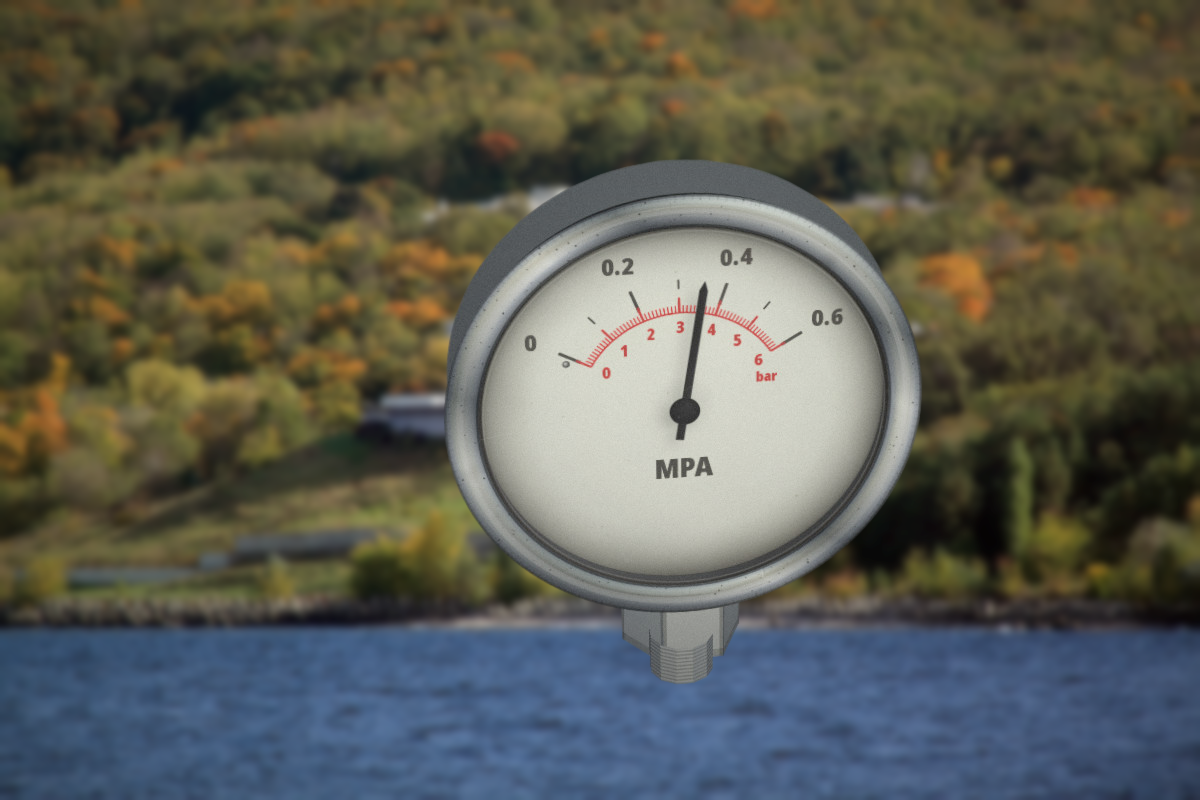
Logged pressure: 0.35 MPa
